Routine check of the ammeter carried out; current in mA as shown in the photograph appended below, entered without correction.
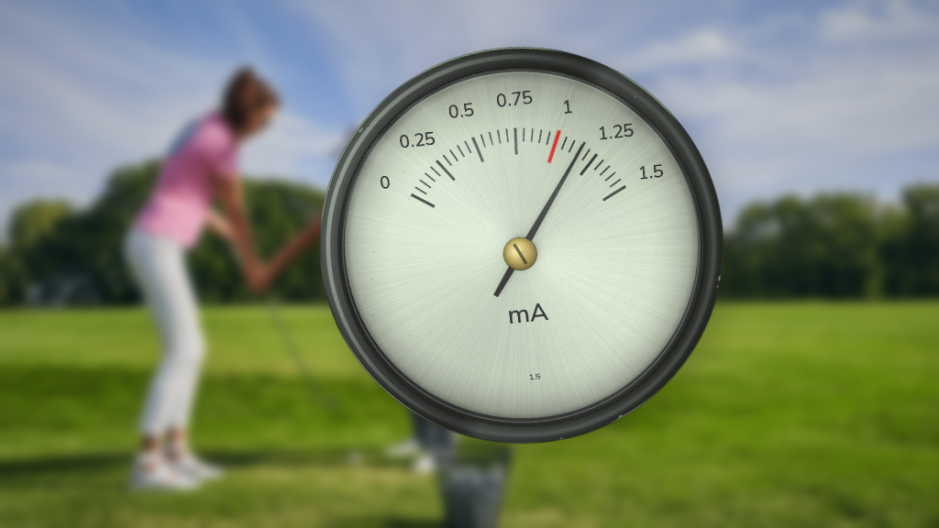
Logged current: 1.15 mA
